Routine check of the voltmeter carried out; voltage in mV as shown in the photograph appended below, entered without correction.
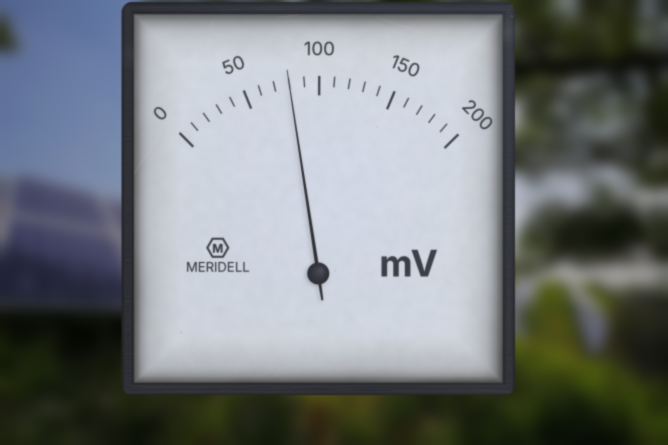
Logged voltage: 80 mV
